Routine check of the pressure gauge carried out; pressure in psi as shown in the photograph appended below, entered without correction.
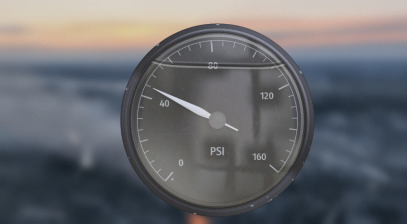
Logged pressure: 45 psi
